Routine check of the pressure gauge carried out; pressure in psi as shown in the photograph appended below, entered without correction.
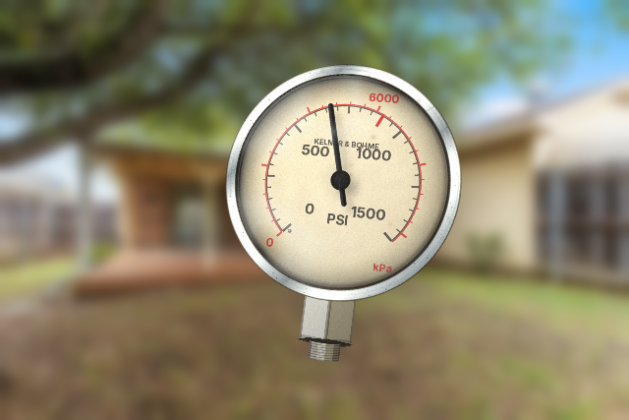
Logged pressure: 675 psi
